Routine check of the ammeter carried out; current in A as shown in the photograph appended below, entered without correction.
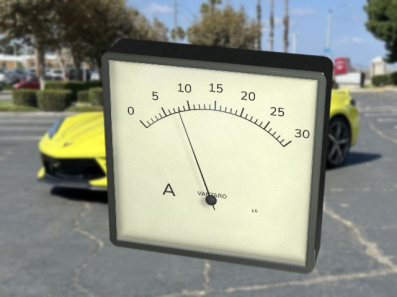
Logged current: 8 A
